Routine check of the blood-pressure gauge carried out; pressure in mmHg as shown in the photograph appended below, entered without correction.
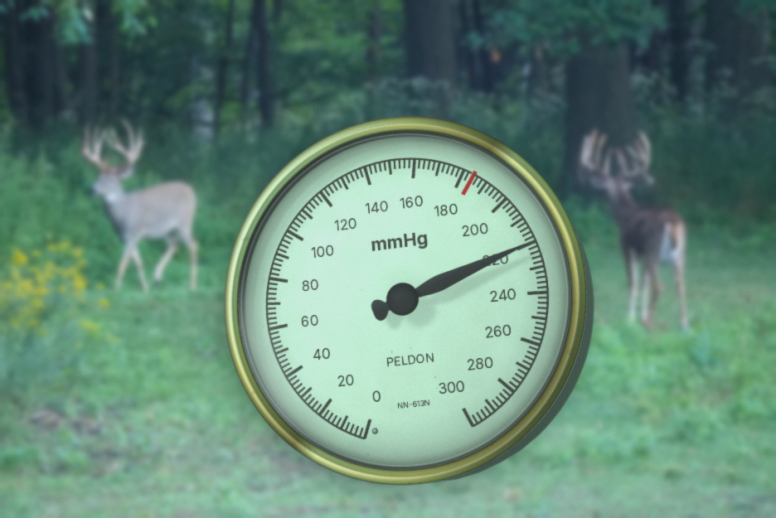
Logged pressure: 220 mmHg
